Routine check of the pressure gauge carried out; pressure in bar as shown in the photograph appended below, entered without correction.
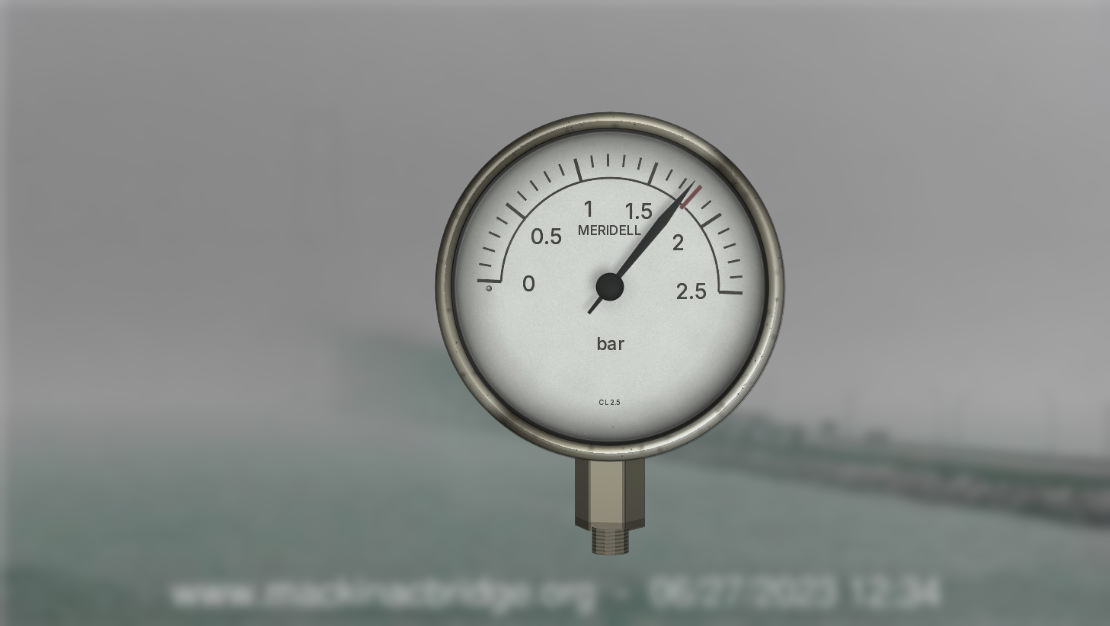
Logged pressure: 1.75 bar
